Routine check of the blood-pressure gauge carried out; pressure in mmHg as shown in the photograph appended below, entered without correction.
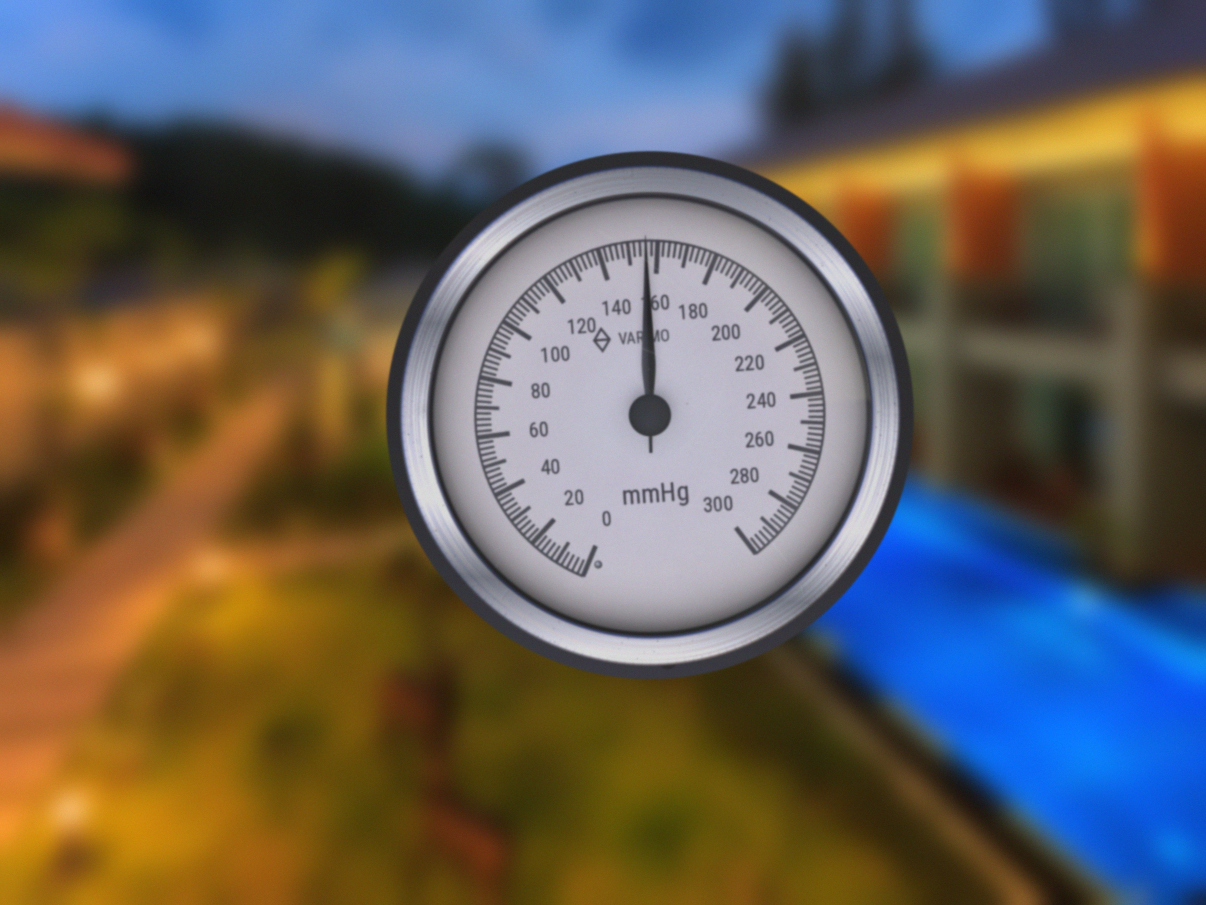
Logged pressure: 156 mmHg
